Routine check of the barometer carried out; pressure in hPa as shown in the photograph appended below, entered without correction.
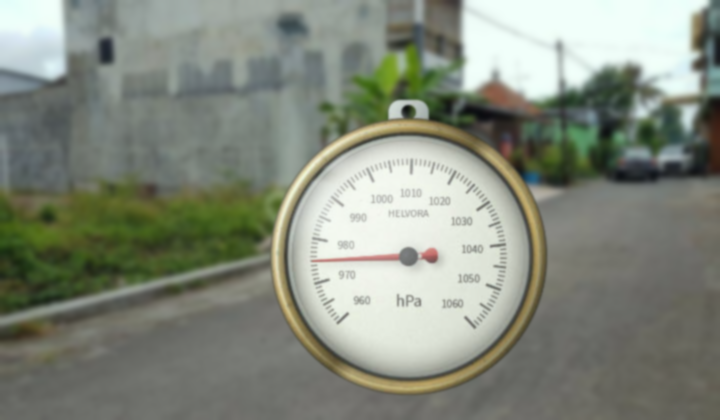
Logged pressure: 975 hPa
